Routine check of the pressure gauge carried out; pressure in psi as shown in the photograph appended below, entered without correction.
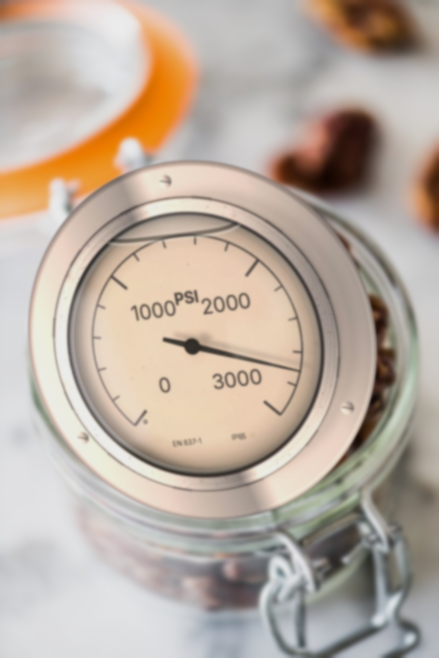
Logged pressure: 2700 psi
